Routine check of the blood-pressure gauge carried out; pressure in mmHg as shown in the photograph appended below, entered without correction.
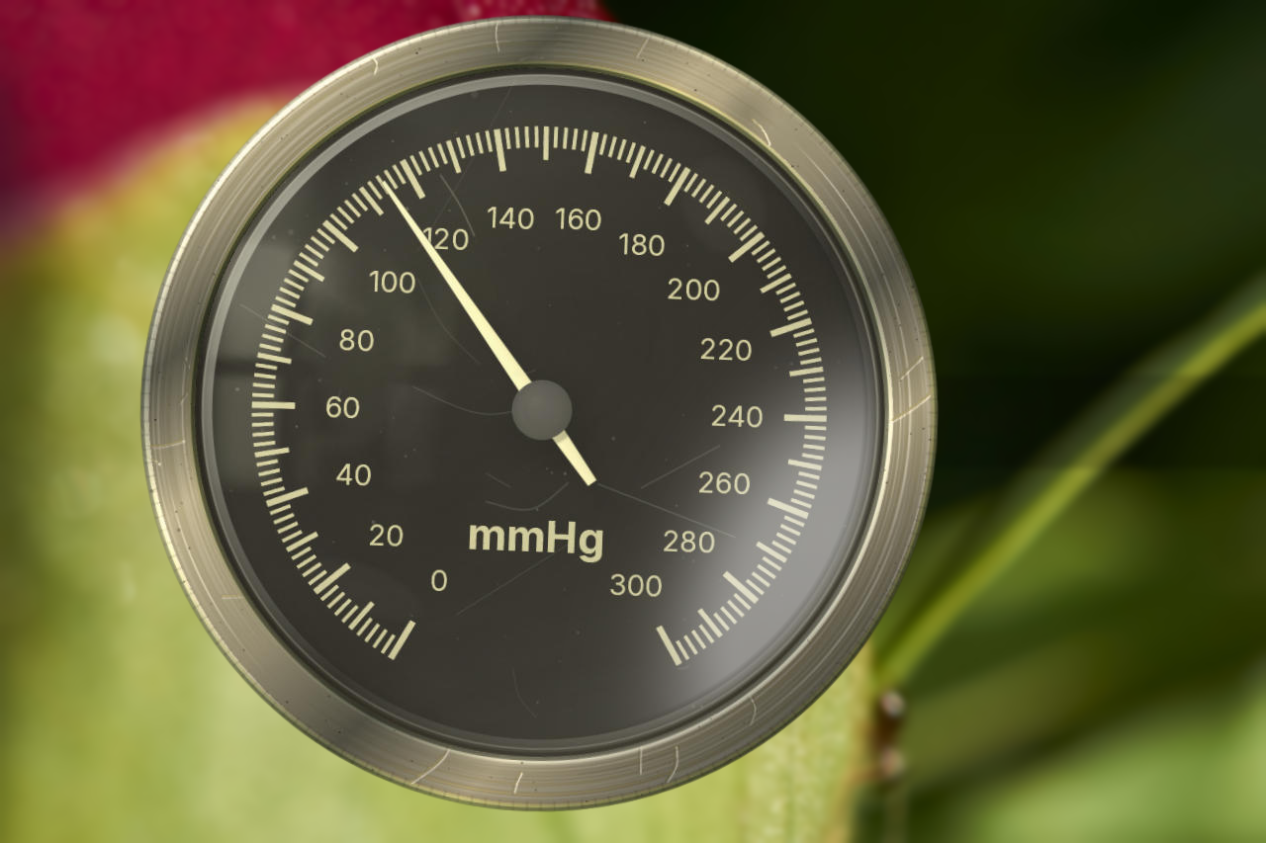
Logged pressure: 114 mmHg
